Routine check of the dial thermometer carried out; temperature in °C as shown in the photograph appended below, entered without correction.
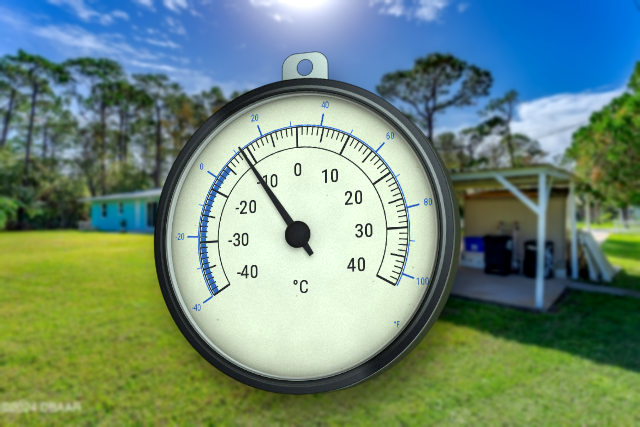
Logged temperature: -11 °C
